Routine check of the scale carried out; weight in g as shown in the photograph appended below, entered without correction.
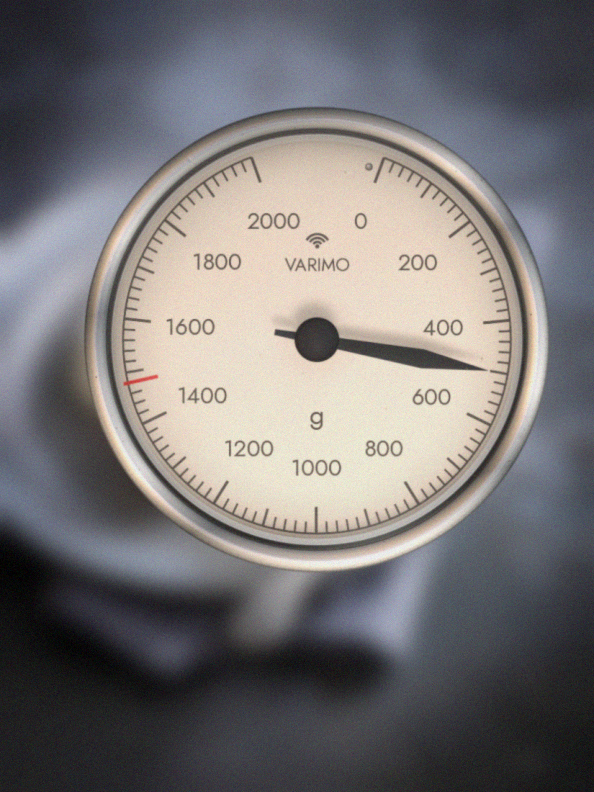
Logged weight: 500 g
